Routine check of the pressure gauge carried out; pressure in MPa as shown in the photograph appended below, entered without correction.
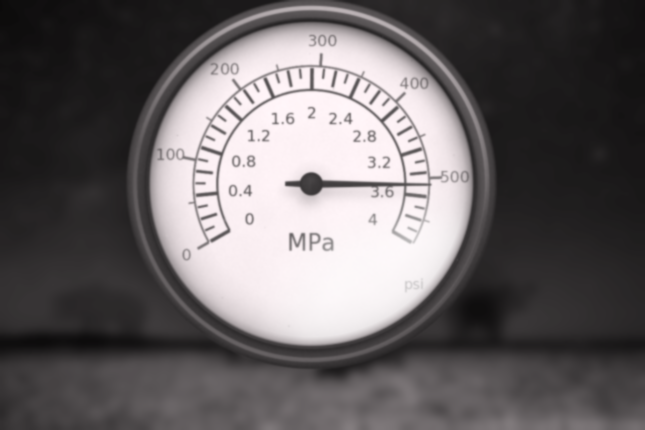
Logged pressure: 3.5 MPa
